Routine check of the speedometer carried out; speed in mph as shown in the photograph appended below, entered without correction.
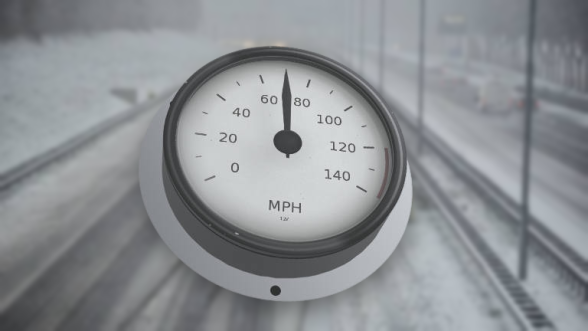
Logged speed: 70 mph
